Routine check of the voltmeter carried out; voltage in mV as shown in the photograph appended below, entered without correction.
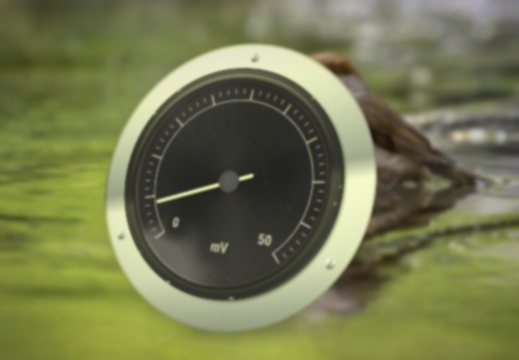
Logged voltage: 4 mV
